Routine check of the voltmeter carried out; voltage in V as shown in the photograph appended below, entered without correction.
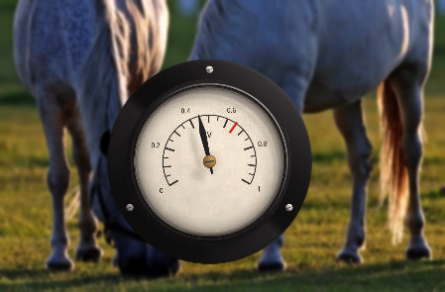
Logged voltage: 0.45 V
